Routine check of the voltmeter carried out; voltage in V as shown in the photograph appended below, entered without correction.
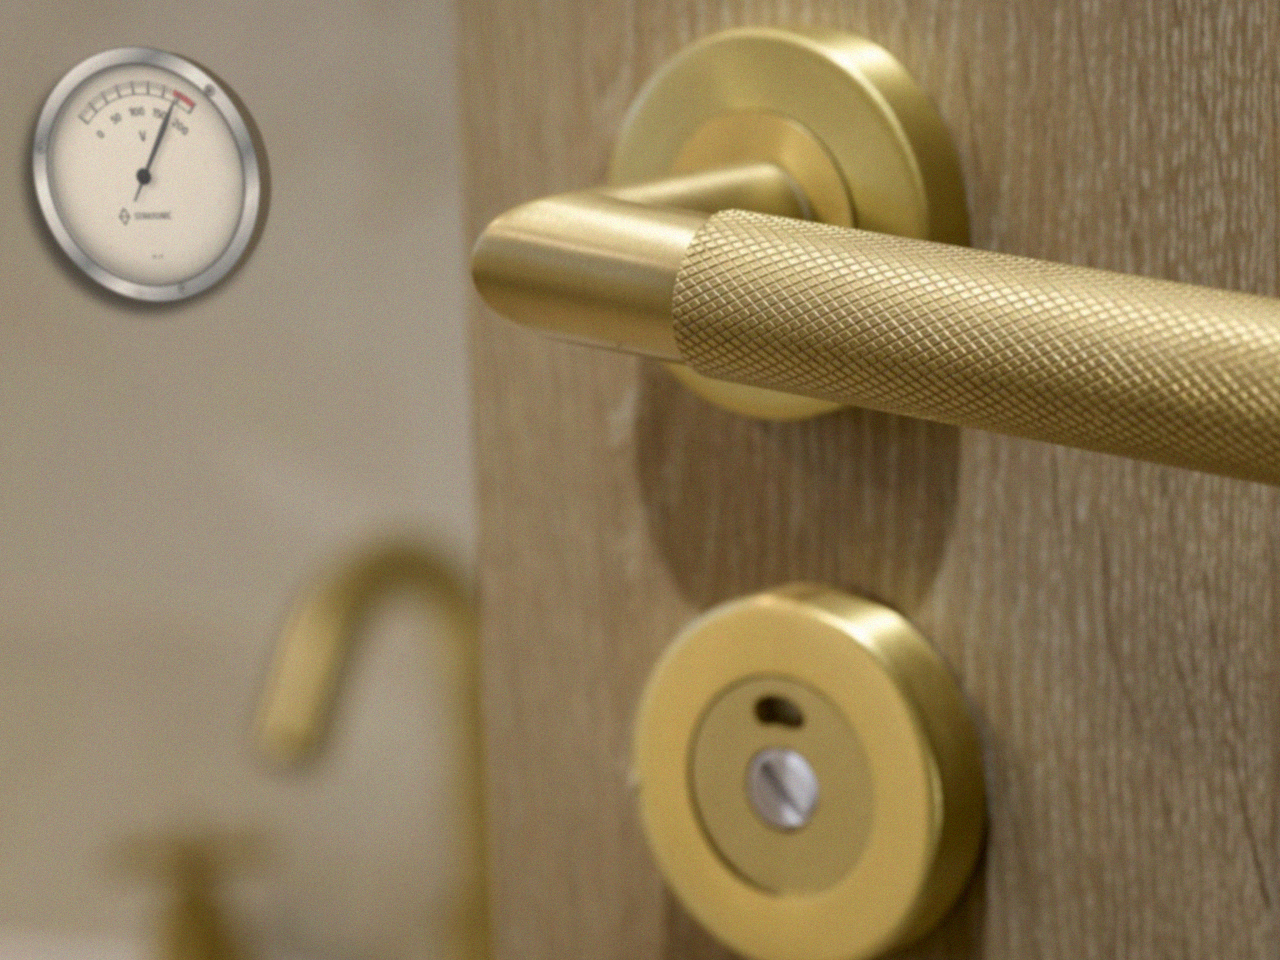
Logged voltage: 175 V
